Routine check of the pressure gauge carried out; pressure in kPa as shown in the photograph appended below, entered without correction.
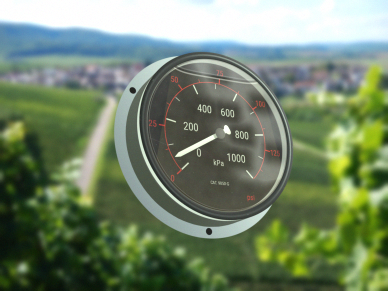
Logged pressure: 50 kPa
